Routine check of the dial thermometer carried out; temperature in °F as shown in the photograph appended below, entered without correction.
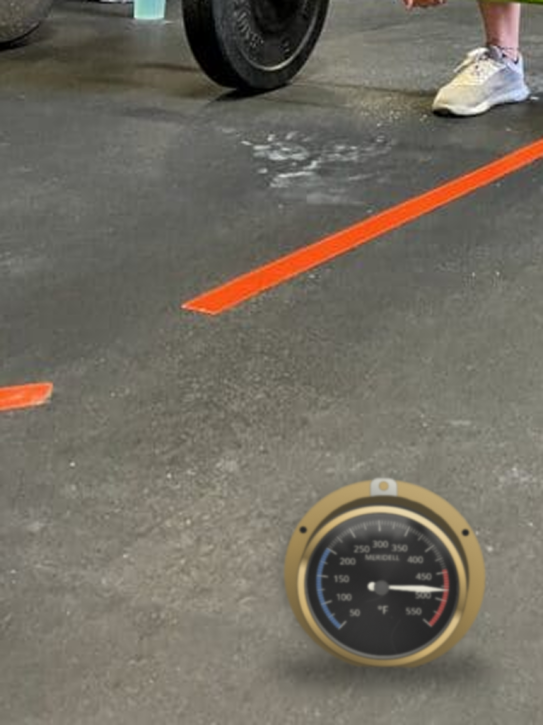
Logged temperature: 475 °F
